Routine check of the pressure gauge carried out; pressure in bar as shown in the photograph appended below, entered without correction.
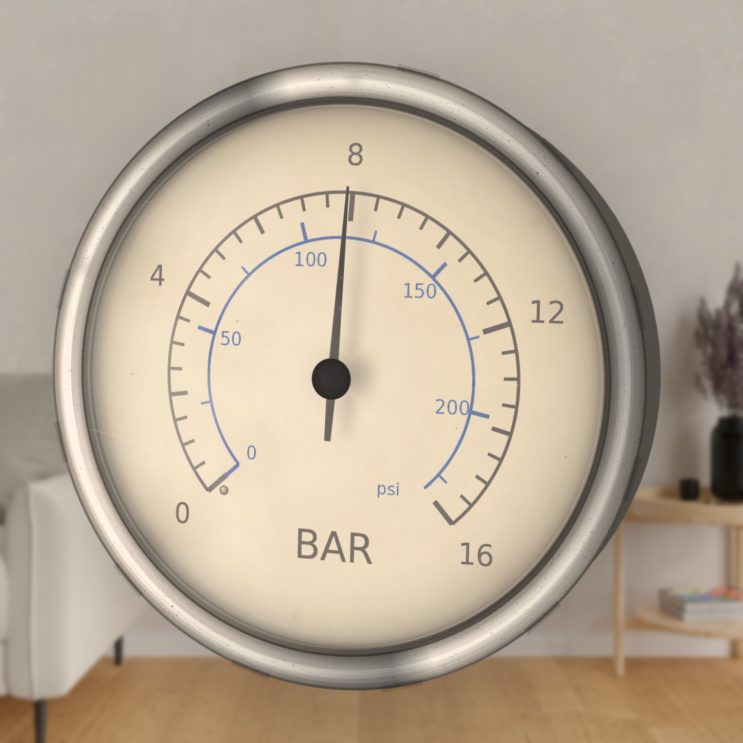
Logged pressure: 8 bar
